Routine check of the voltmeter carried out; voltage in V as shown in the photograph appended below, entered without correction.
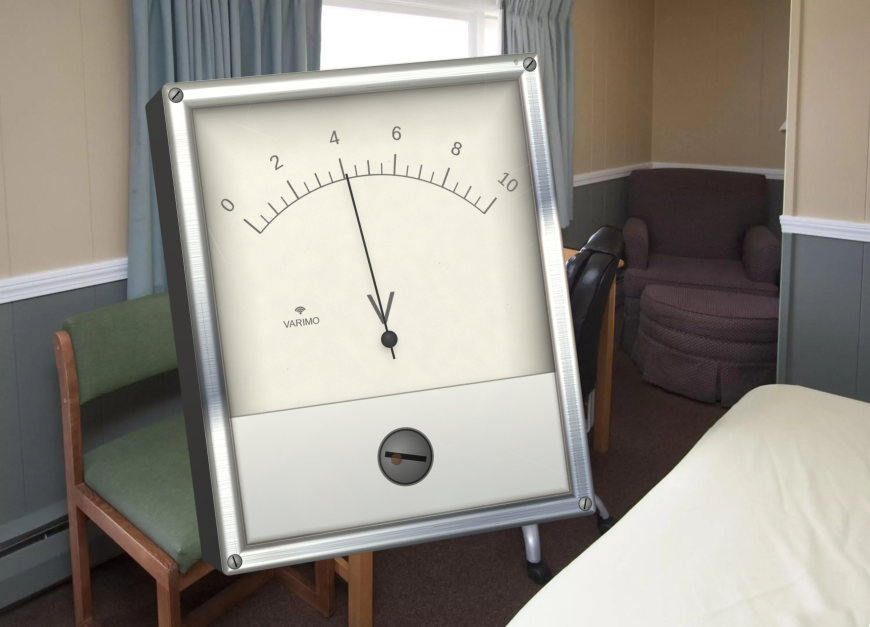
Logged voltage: 4 V
